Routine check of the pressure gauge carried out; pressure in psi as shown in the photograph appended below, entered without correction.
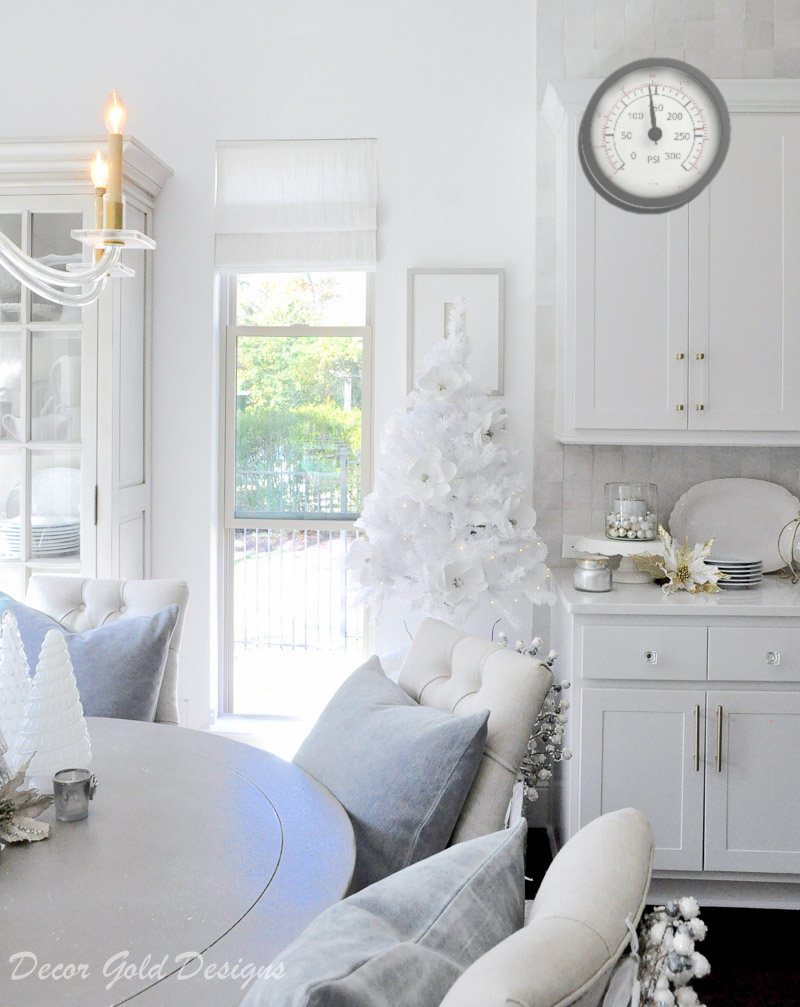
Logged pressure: 140 psi
